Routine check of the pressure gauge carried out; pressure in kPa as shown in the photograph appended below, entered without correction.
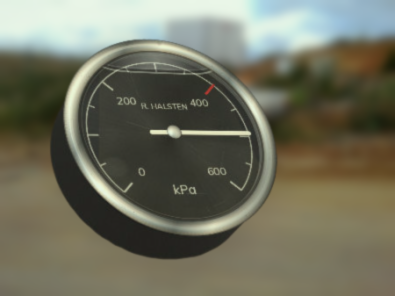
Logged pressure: 500 kPa
